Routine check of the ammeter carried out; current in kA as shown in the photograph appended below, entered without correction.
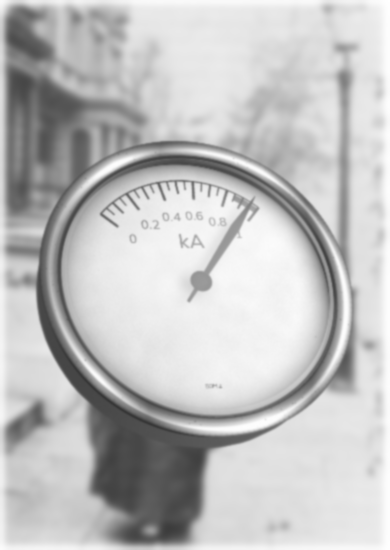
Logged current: 0.95 kA
